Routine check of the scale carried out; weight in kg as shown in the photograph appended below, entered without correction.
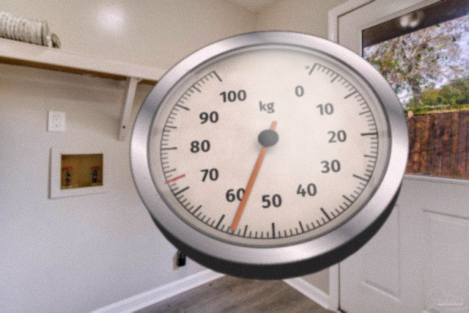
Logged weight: 57 kg
